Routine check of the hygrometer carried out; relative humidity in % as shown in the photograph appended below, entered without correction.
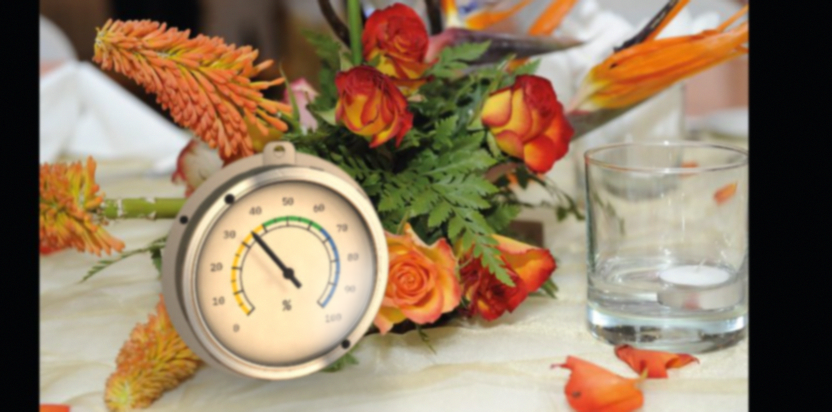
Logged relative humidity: 35 %
